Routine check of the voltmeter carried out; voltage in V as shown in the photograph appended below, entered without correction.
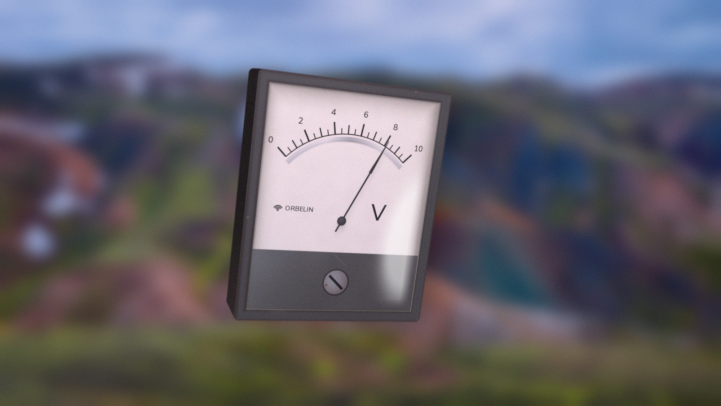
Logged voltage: 8 V
